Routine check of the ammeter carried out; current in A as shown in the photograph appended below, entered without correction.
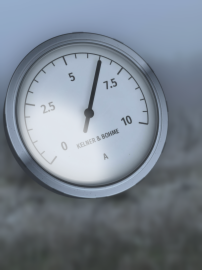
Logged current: 6.5 A
